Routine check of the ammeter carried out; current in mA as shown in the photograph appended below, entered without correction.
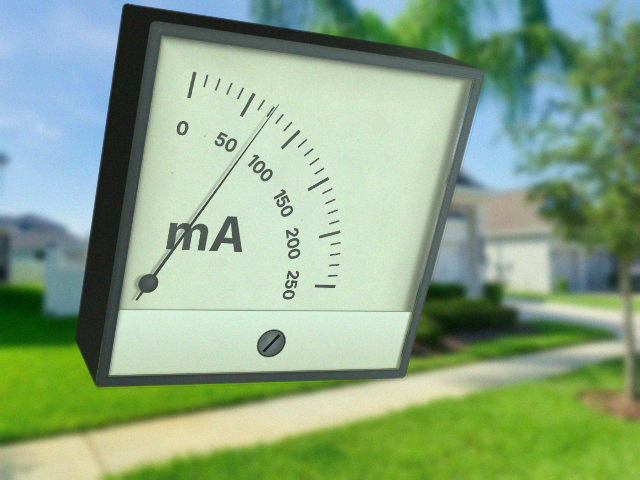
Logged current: 70 mA
